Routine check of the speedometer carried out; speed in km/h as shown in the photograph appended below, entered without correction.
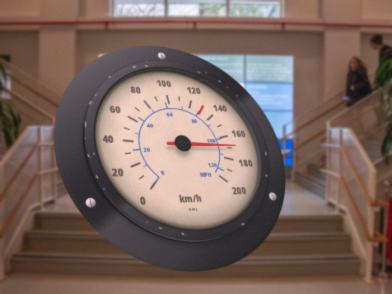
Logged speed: 170 km/h
